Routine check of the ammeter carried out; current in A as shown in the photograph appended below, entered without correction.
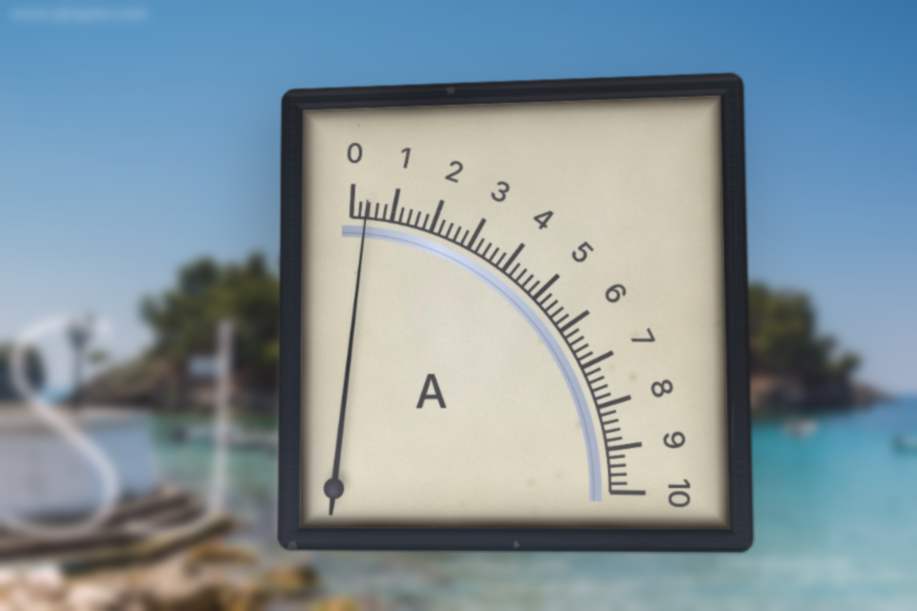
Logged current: 0.4 A
